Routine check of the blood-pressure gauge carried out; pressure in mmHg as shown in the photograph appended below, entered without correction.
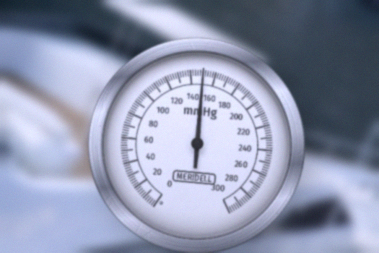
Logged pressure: 150 mmHg
